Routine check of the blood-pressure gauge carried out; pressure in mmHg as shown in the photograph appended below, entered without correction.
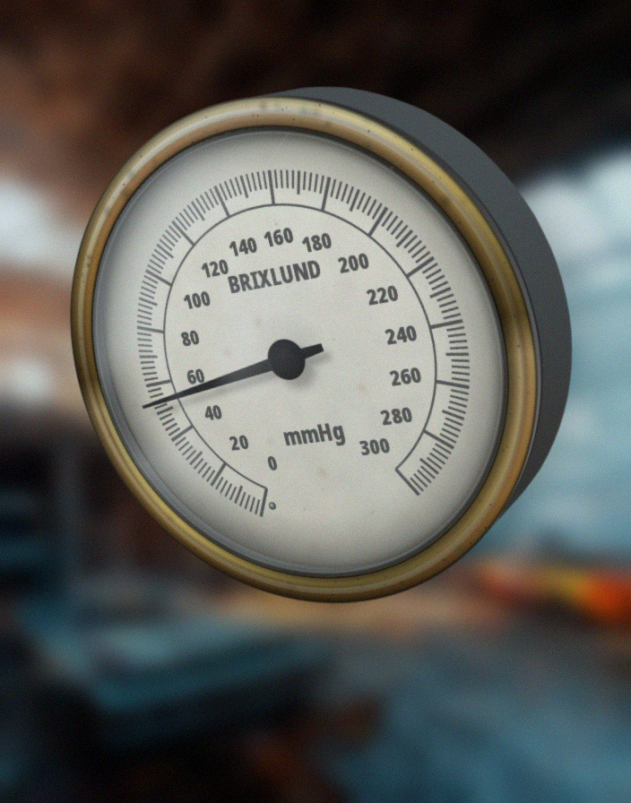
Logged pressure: 54 mmHg
